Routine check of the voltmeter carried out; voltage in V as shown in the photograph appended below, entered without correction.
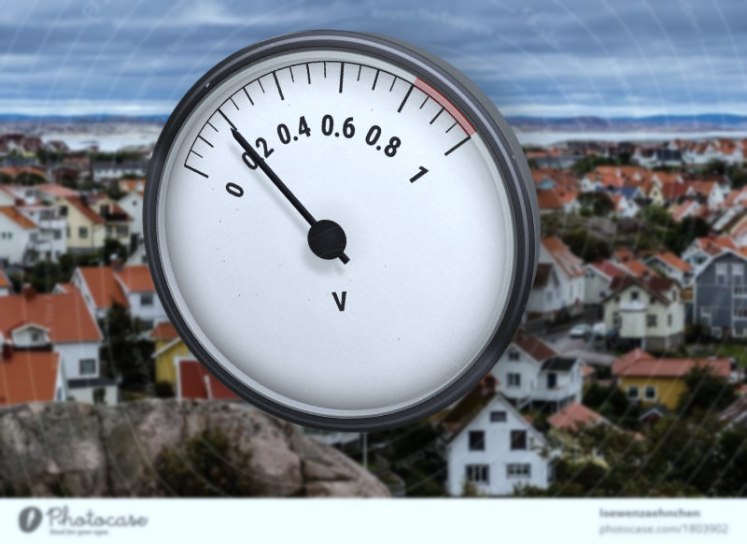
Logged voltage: 0.2 V
